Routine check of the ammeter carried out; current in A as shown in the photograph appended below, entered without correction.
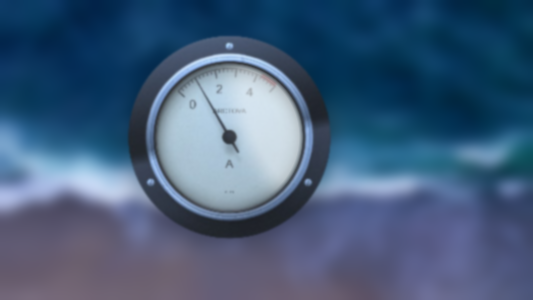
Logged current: 1 A
